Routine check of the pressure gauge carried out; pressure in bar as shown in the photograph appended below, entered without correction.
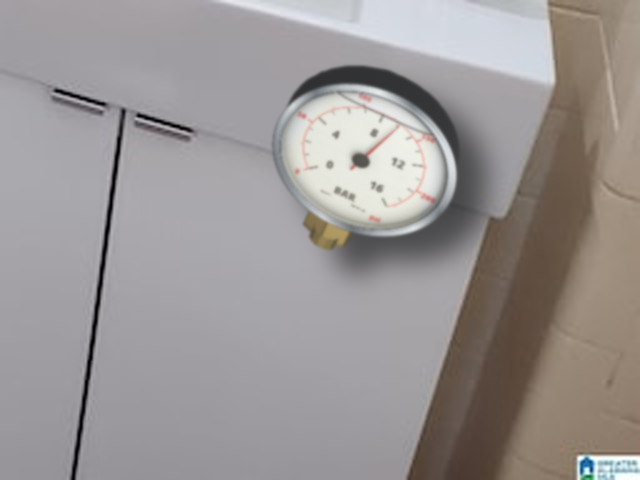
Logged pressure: 9 bar
